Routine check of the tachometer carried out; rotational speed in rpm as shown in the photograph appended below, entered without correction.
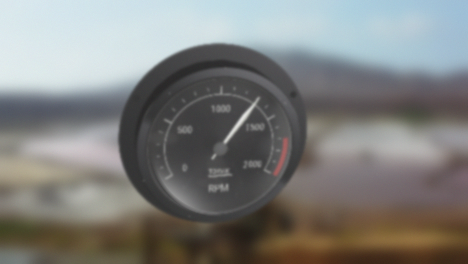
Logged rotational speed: 1300 rpm
